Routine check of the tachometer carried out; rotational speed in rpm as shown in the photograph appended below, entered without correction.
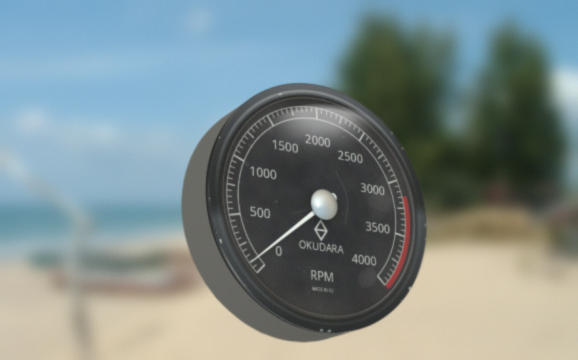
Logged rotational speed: 100 rpm
